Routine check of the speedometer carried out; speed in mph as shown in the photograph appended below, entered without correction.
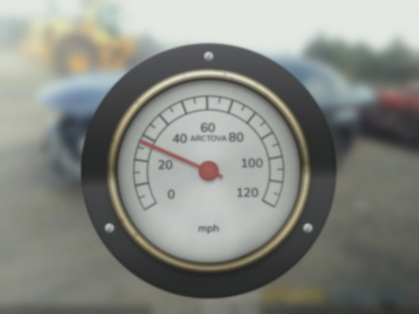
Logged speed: 27.5 mph
